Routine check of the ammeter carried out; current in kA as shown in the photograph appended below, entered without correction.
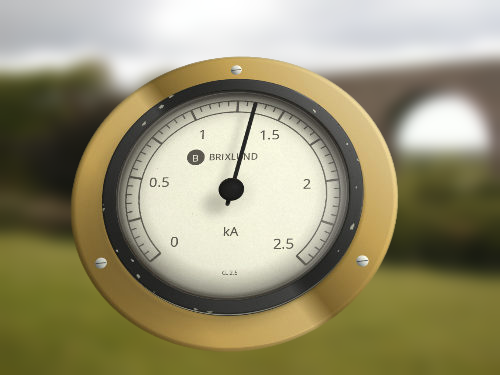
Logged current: 1.35 kA
